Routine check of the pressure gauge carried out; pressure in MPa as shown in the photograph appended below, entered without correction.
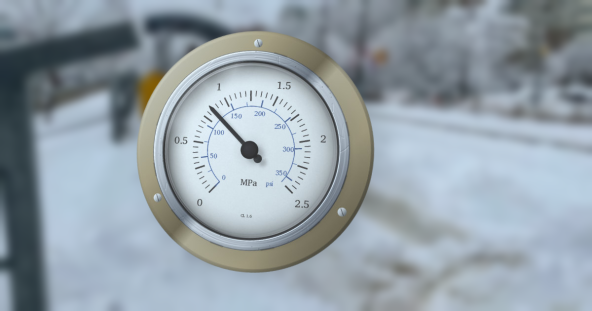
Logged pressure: 0.85 MPa
